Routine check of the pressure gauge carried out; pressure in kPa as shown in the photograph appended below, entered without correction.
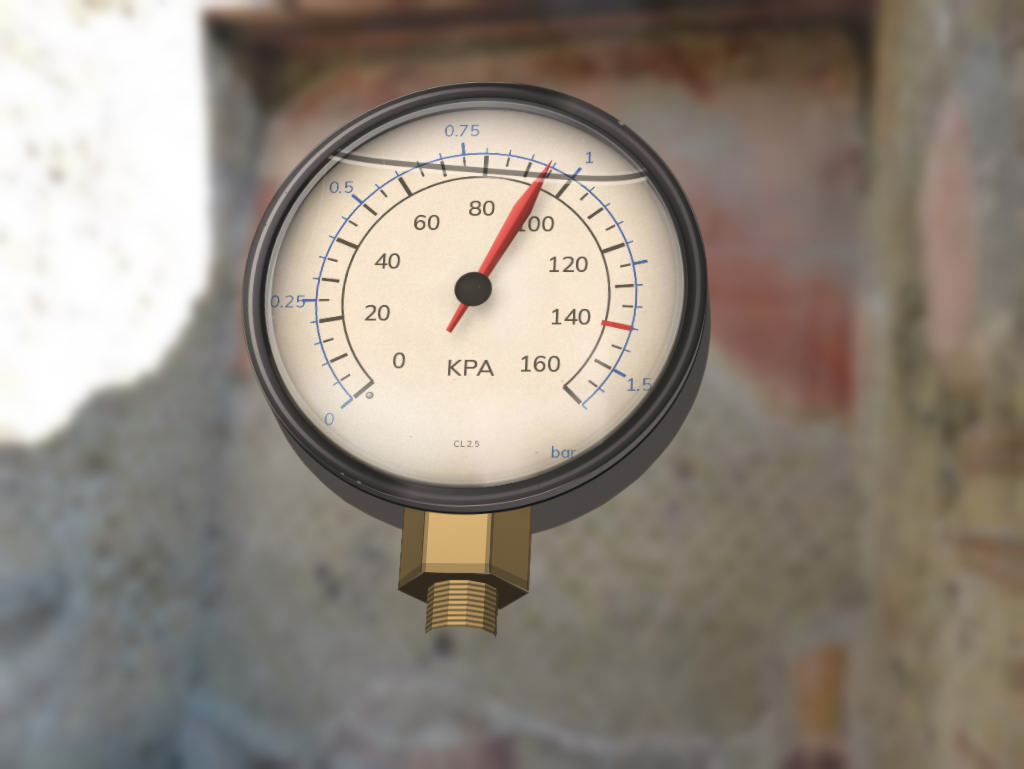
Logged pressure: 95 kPa
